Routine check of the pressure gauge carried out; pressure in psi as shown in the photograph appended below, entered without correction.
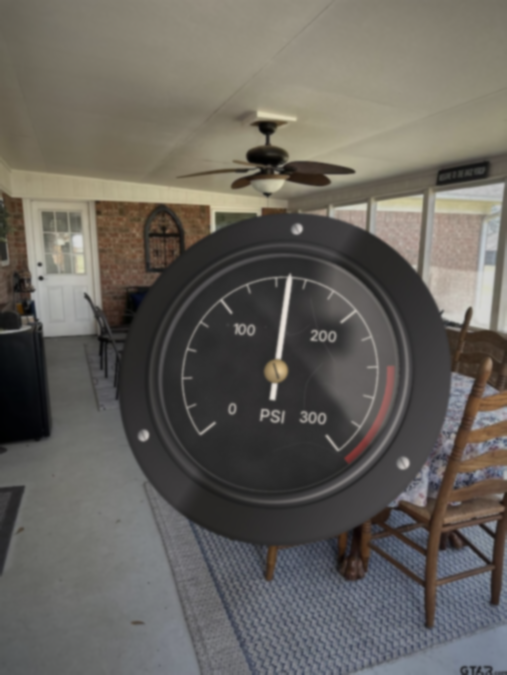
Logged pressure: 150 psi
